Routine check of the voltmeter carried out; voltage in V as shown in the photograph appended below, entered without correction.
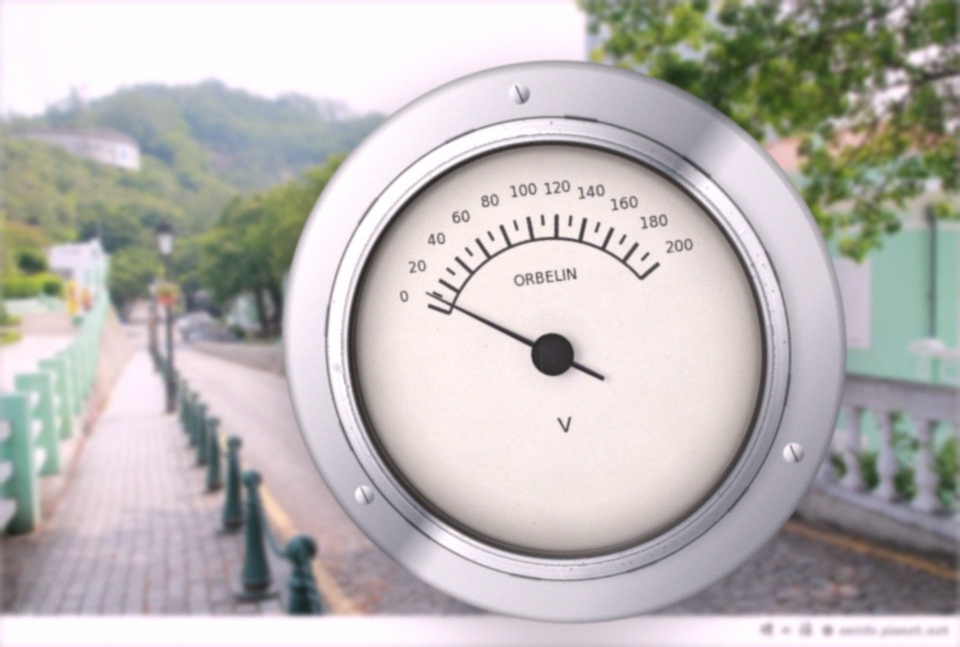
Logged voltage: 10 V
